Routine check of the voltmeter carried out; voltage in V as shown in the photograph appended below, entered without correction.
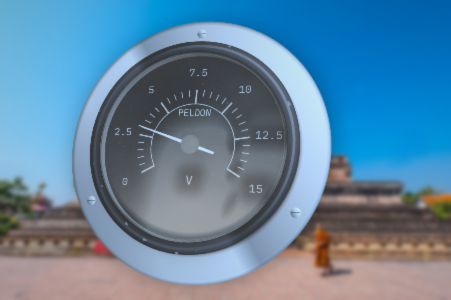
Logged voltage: 3 V
